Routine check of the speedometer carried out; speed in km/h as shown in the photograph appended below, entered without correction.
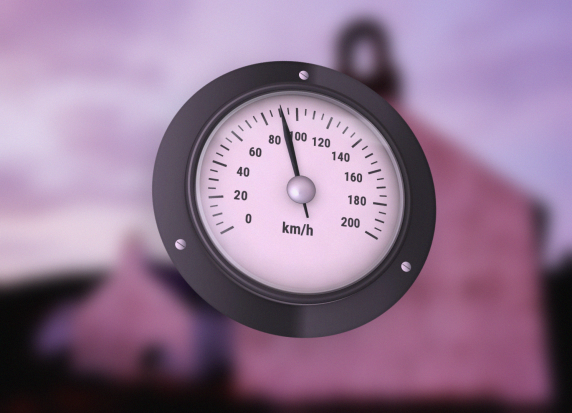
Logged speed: 90 km/h
